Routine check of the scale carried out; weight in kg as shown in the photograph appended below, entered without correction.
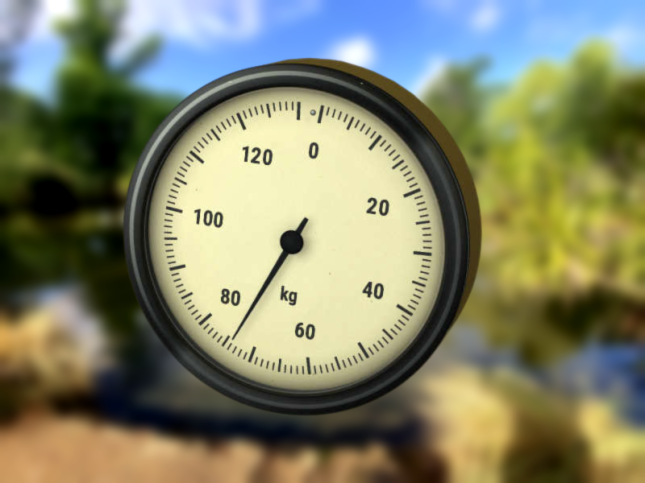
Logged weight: 74 kg
